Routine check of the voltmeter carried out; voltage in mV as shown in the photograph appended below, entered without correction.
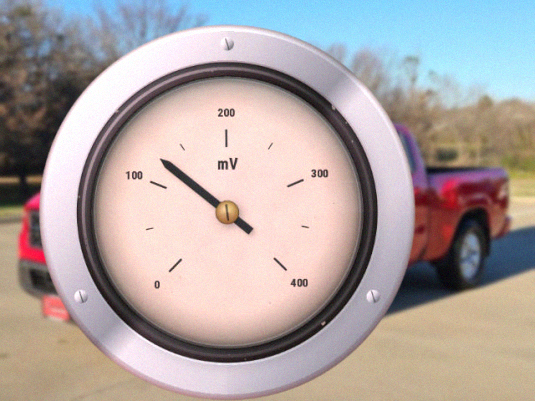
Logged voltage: 125 mV
